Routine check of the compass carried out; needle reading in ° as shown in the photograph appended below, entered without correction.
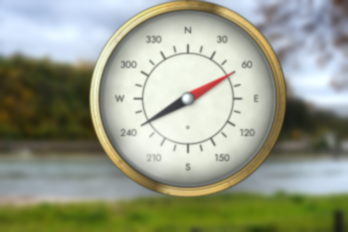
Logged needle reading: 60 °
